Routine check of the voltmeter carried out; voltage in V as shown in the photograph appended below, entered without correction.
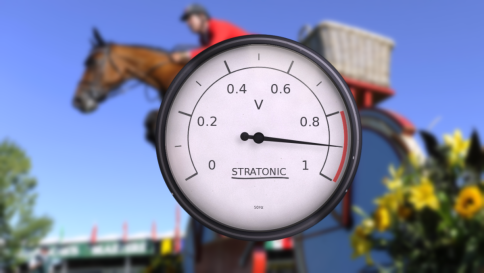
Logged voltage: 0.9 V
